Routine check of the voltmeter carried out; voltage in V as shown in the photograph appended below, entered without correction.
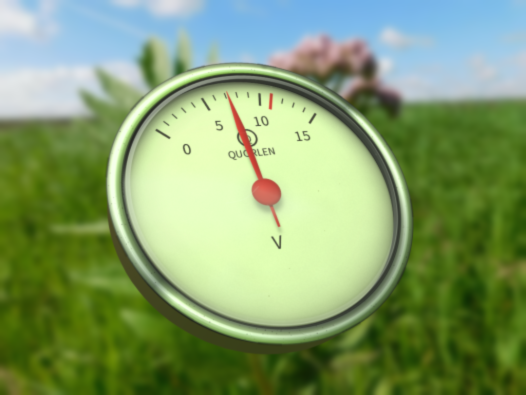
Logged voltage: 7 V
